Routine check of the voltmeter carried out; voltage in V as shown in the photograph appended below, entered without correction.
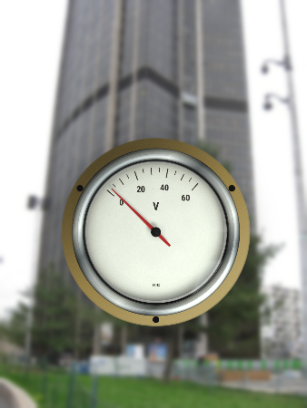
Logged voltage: 2.5 V
